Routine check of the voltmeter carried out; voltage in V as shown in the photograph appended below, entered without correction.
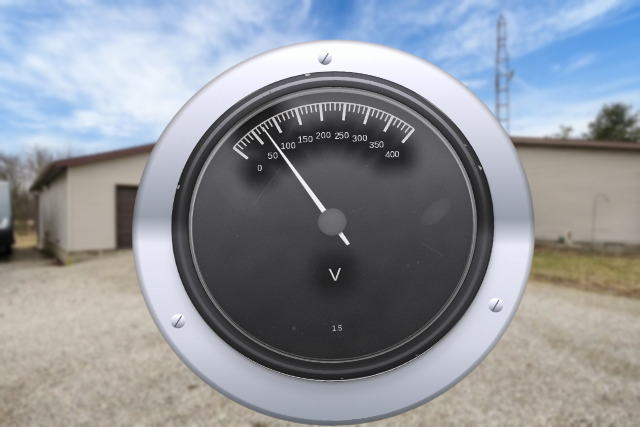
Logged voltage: 70 V
